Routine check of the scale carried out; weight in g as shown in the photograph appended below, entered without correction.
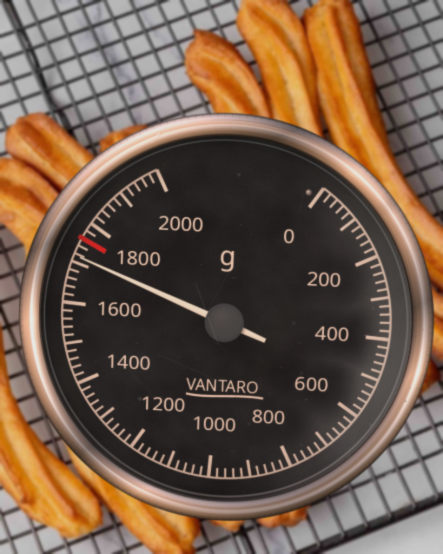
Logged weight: 1720 g
